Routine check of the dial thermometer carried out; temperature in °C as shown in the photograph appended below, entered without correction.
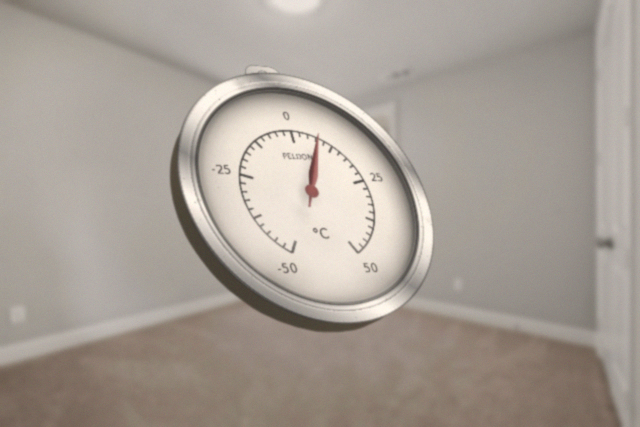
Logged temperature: 7.5 °C
